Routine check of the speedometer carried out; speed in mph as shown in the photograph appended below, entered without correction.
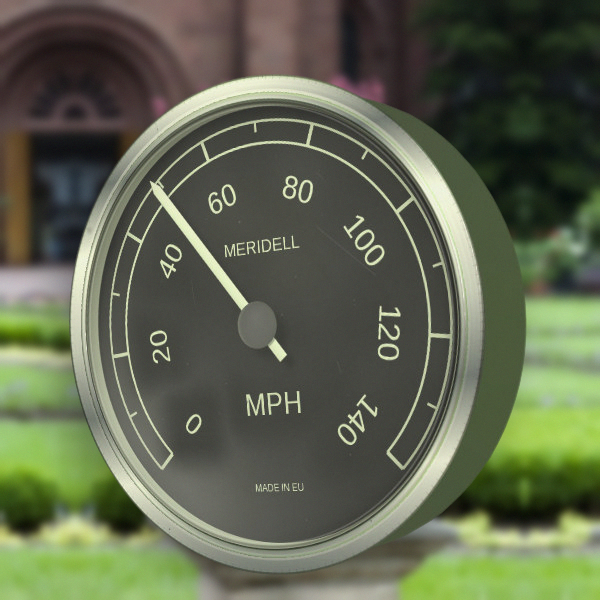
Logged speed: 50 mph
